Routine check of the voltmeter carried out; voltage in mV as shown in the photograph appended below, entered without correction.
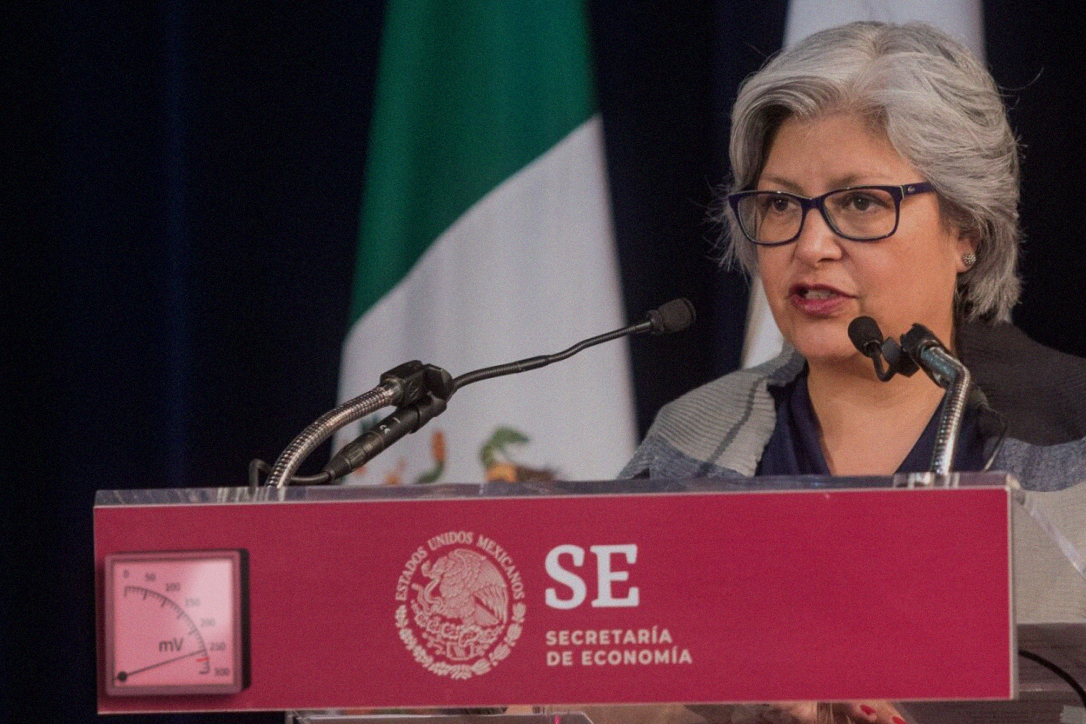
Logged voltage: 250 mV
